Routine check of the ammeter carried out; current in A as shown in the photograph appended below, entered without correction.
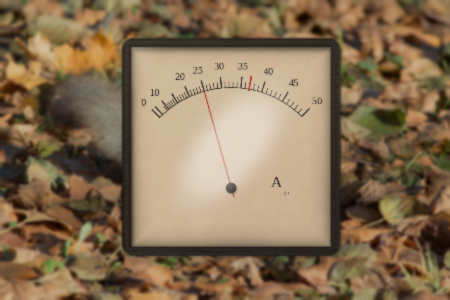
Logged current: 25 A
